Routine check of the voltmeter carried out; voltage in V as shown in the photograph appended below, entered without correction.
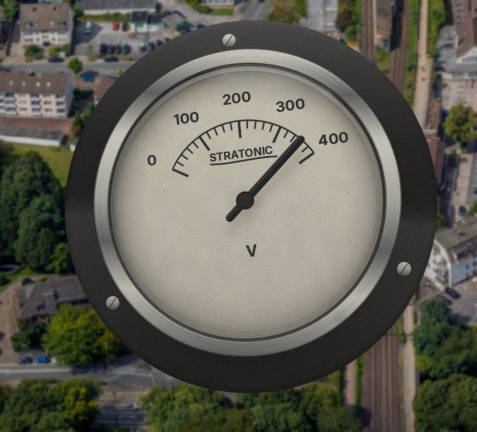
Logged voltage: 360 V
